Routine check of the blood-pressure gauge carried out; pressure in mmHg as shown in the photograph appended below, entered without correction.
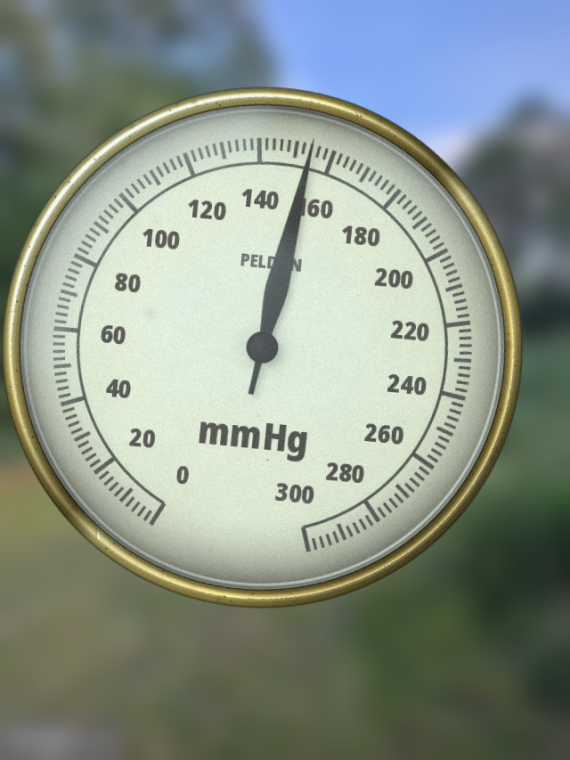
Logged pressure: 154 mmHg
